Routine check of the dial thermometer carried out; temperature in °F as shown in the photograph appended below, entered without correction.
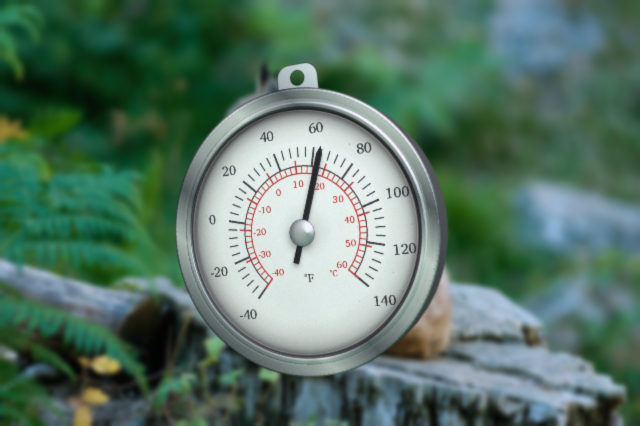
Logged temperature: 64 °F
